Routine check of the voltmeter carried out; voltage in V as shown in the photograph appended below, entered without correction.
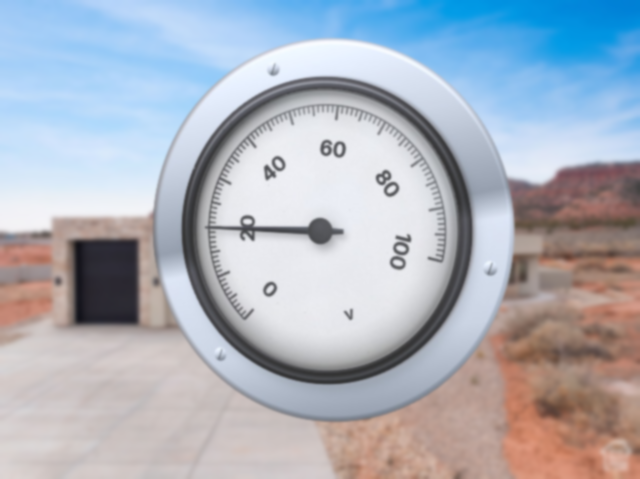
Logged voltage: 20 V
